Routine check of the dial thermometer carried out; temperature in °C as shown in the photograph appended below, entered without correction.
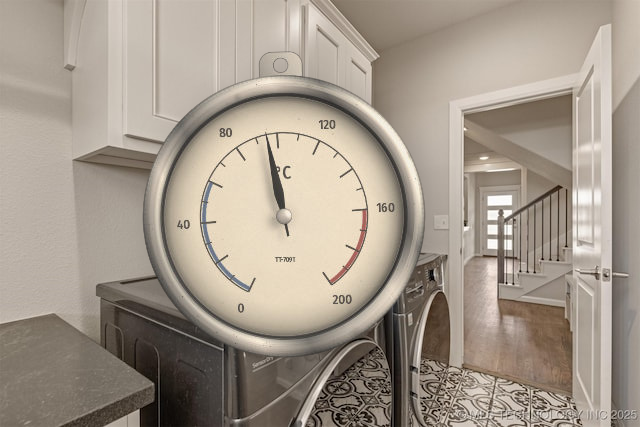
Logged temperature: 95 °C
